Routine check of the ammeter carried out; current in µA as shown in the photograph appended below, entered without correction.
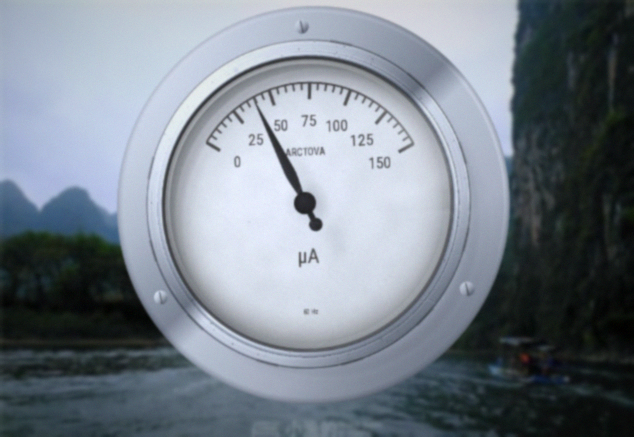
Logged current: 40 µA
